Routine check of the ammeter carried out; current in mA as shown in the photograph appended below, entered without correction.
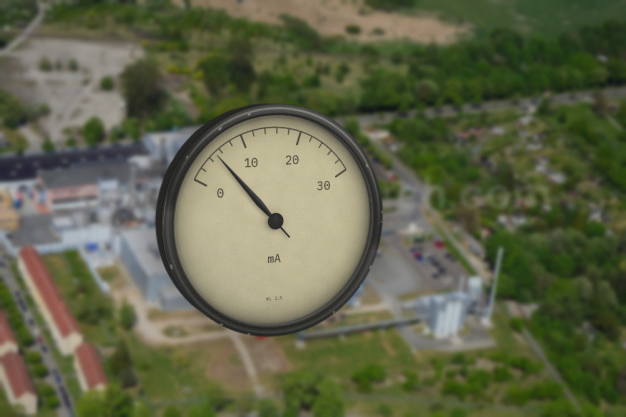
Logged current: 5 mA
